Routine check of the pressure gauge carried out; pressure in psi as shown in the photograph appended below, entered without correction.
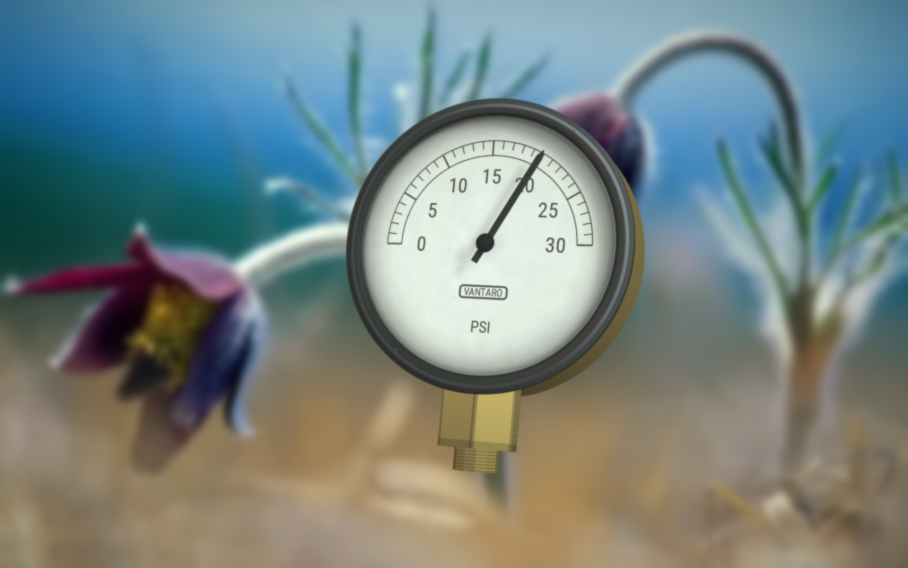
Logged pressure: 20 psi
